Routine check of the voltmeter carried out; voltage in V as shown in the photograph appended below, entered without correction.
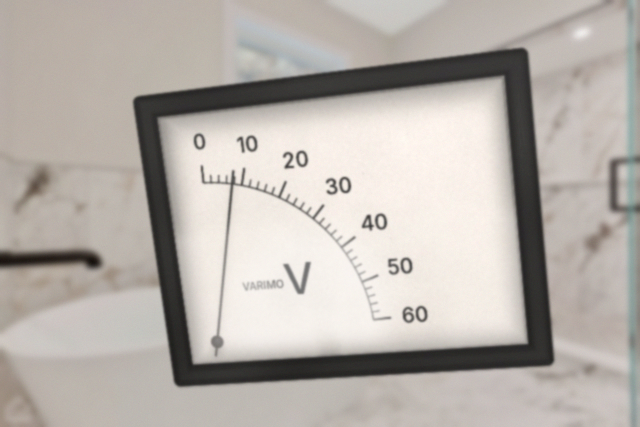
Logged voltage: 8 V
